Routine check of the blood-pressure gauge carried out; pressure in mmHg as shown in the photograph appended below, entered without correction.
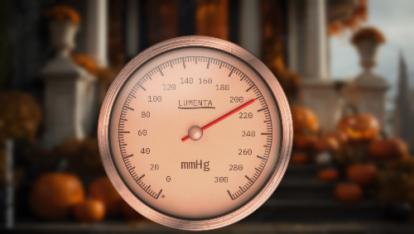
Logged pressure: 210 mmHg
